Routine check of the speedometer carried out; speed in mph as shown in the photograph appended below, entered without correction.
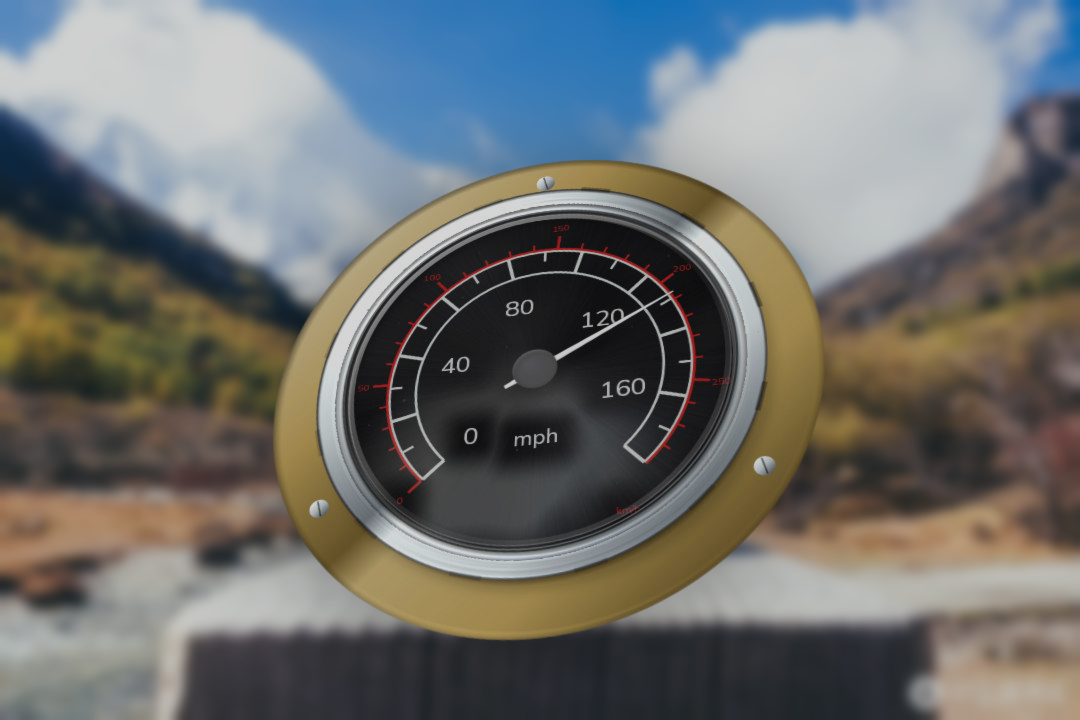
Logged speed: 130 mph
